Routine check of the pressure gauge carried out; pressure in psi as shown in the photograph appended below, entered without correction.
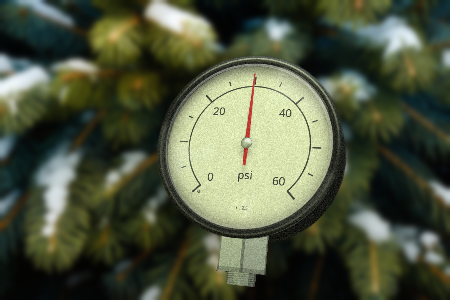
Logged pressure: 30 psi
